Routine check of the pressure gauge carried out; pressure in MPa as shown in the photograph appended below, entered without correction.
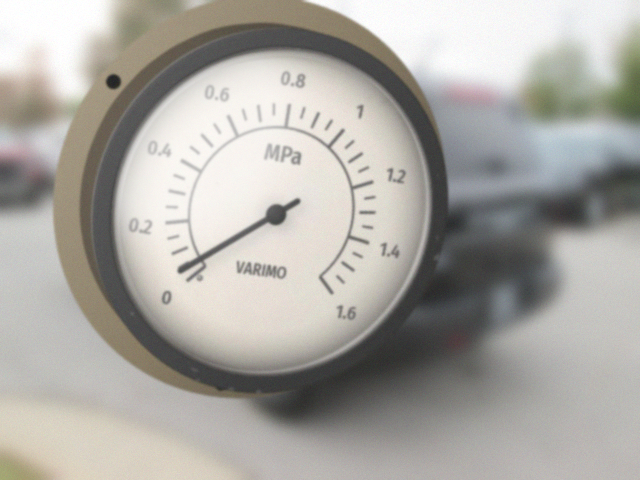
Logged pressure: 0.05 MPa
